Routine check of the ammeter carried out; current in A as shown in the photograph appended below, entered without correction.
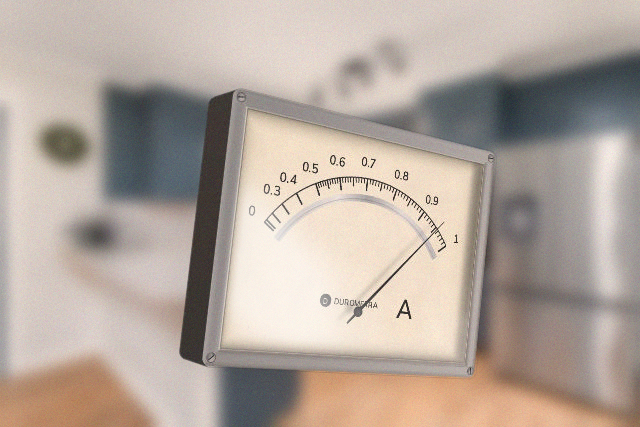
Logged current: 0.95 A
